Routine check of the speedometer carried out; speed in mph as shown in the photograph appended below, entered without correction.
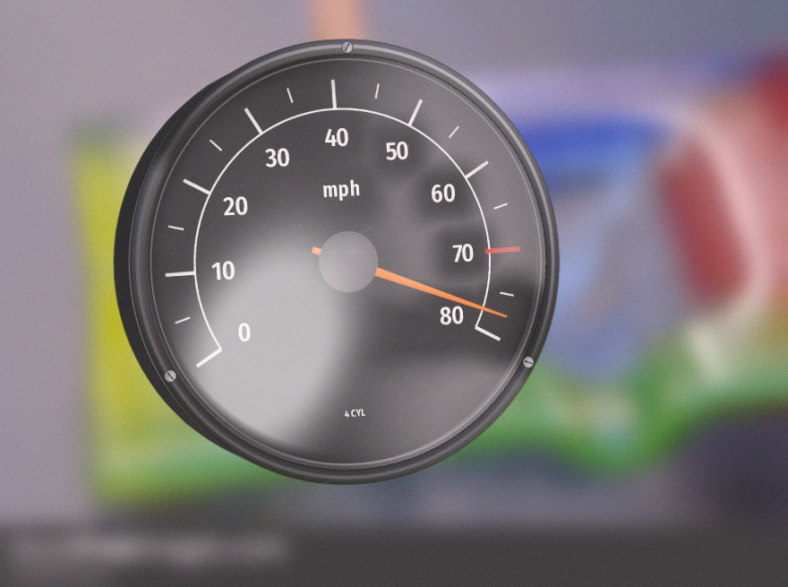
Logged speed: 77.5 mph
